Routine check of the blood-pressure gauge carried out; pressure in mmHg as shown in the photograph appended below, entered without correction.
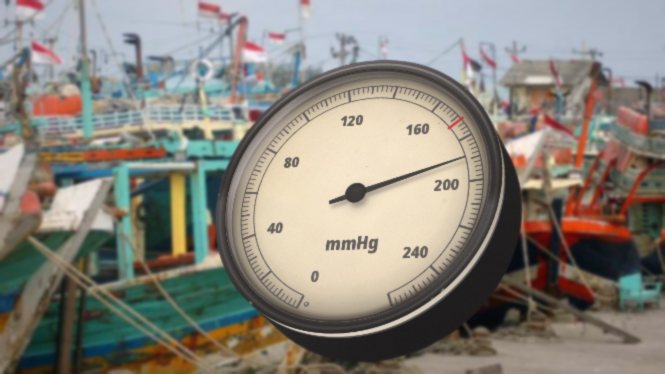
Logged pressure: 190 mmHg
